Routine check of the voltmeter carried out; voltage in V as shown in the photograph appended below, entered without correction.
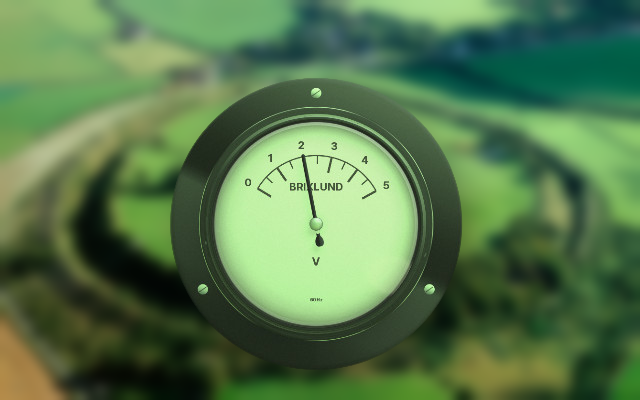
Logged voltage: 2 V
